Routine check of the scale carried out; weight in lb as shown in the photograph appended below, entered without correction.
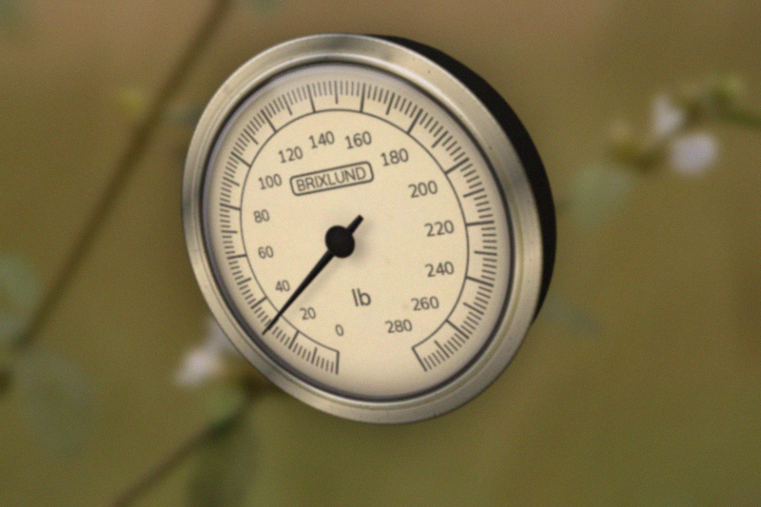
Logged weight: 30 lb
